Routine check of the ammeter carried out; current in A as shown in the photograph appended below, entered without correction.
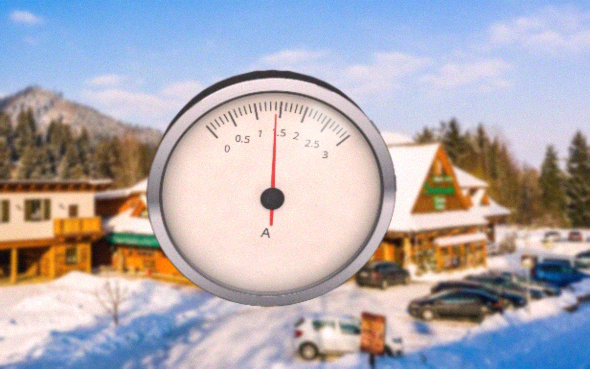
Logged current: 1.4 A
